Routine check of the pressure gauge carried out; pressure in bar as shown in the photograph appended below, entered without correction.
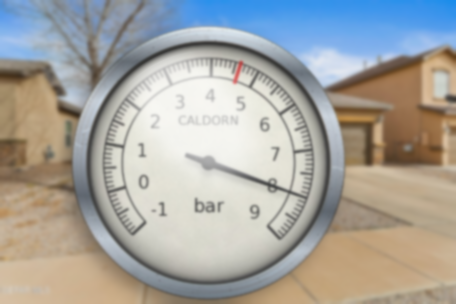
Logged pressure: 8 bar
